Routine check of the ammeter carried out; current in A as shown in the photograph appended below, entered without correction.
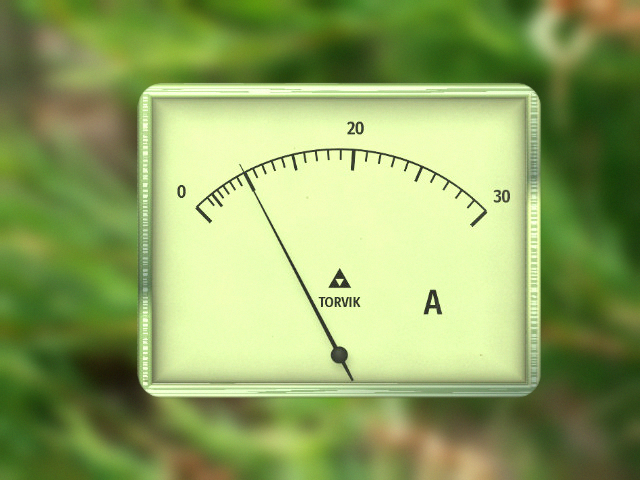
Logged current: 10 A
